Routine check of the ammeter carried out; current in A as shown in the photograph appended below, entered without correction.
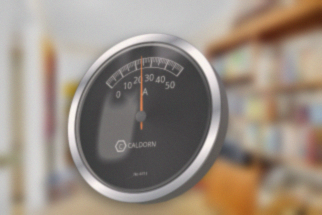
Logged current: 25 A
